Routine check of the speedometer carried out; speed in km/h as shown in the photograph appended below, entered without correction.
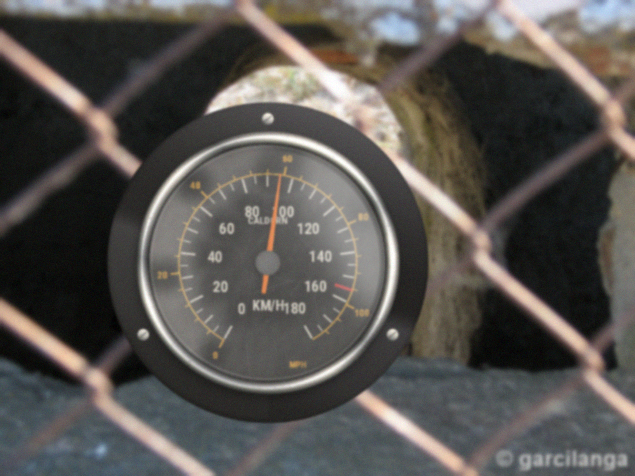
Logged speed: 95 km/h
